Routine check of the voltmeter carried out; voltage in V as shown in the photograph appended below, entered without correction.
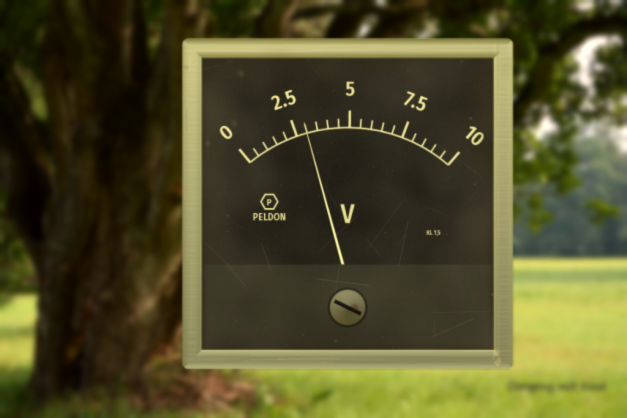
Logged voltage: 3 V
